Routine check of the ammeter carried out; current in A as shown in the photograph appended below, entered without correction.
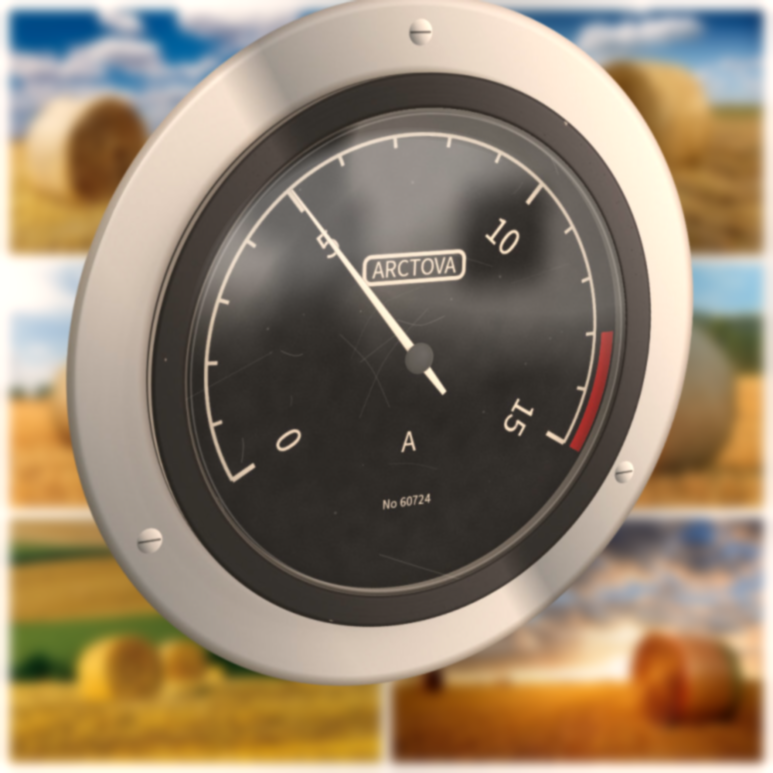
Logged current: 5 A
